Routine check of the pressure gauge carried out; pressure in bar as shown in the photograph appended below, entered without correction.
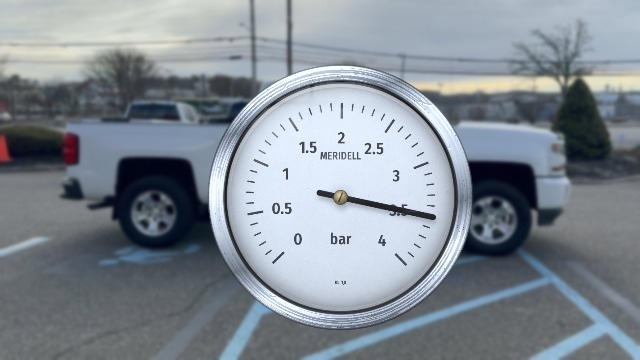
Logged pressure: 3.5 bar
